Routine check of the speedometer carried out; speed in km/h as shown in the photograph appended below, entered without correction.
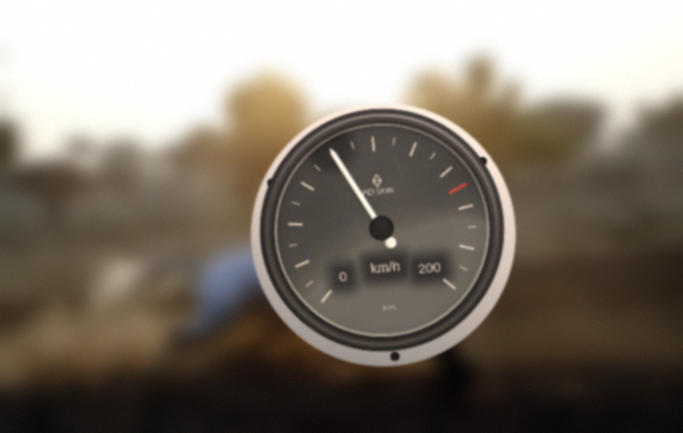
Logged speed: 80 km/h
